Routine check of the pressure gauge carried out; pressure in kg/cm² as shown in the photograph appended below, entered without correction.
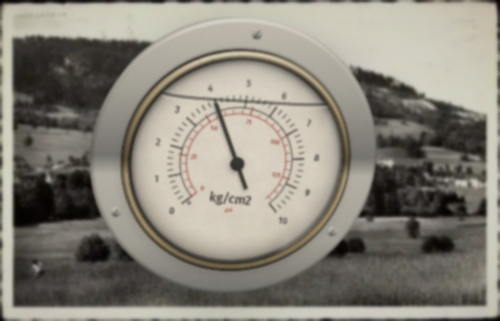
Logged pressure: 4 kg/cm²
